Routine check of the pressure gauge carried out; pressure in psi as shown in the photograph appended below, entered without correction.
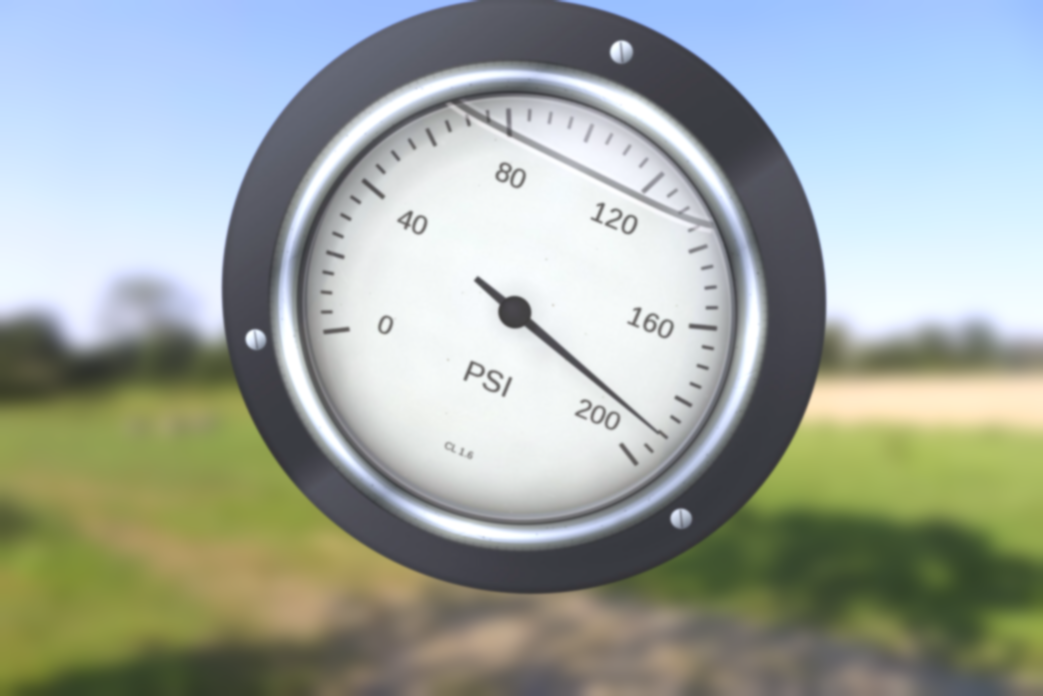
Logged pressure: 190 psi
